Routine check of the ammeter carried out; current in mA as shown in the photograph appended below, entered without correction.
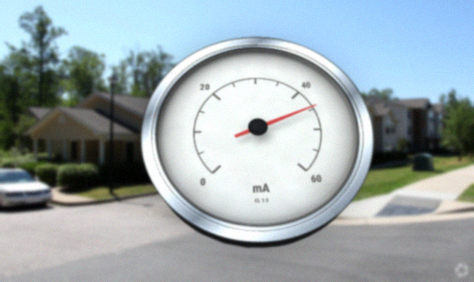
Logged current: 45 mA
